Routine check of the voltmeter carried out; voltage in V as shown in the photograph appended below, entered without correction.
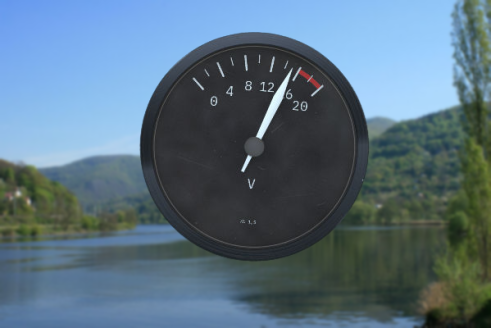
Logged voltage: 15 V
